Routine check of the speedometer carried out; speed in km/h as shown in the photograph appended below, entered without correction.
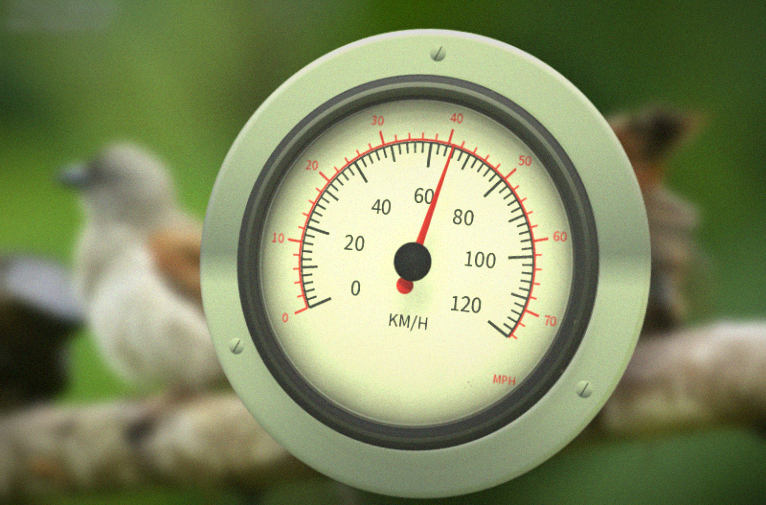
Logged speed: 66 km/h
